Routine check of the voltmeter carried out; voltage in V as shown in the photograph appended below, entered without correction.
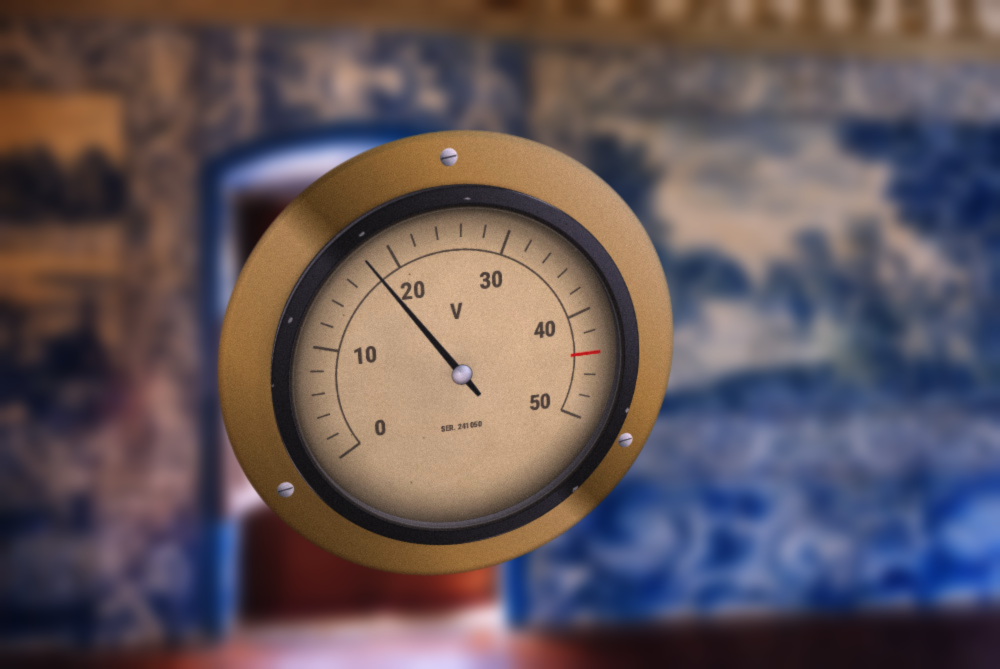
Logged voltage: 18 V
